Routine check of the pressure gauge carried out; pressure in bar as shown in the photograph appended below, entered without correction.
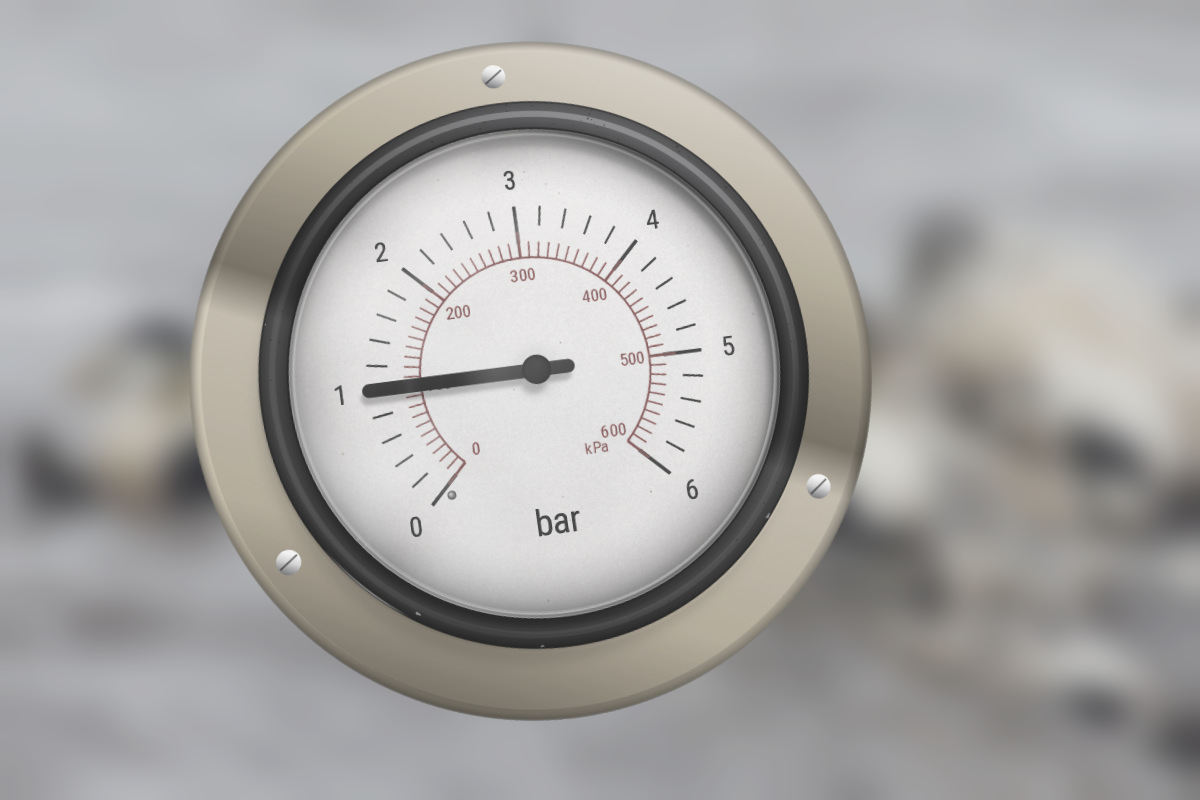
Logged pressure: 1 bar
